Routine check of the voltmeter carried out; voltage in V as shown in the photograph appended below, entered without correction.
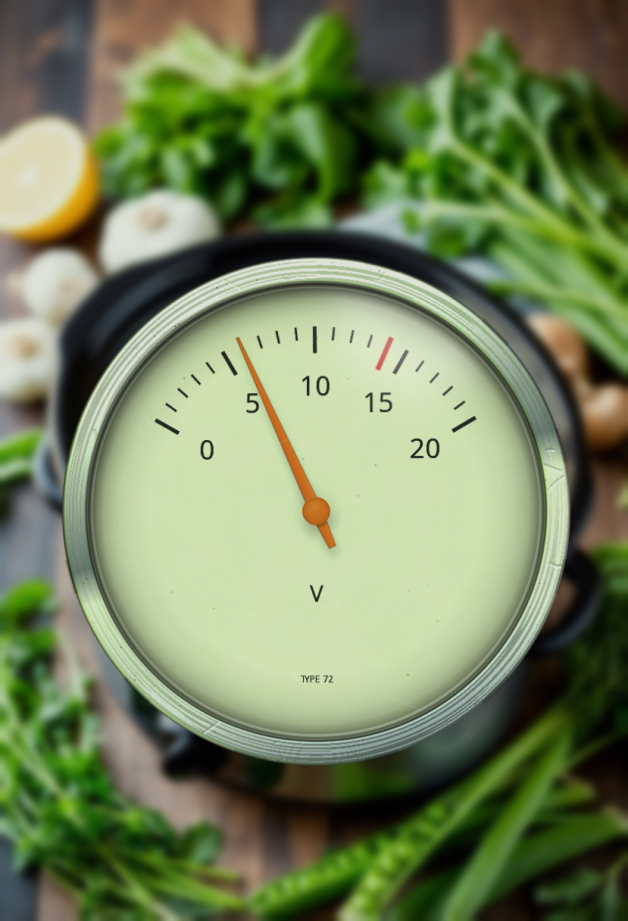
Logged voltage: 6 V
